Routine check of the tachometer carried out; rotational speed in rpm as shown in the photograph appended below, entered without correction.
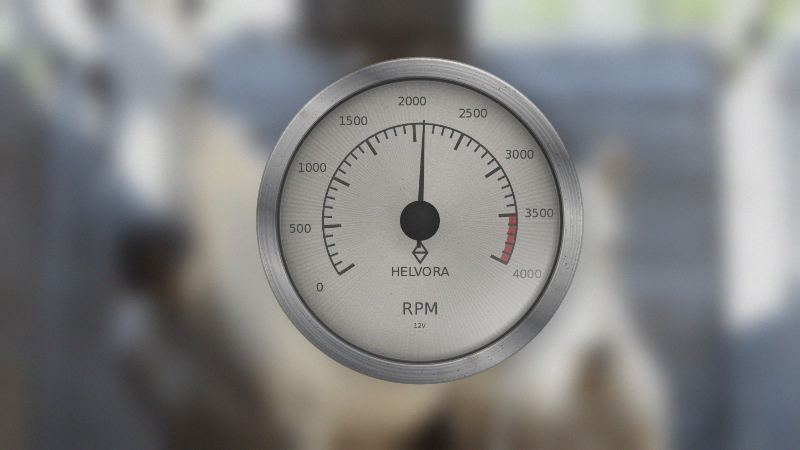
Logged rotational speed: 2100 rpm
